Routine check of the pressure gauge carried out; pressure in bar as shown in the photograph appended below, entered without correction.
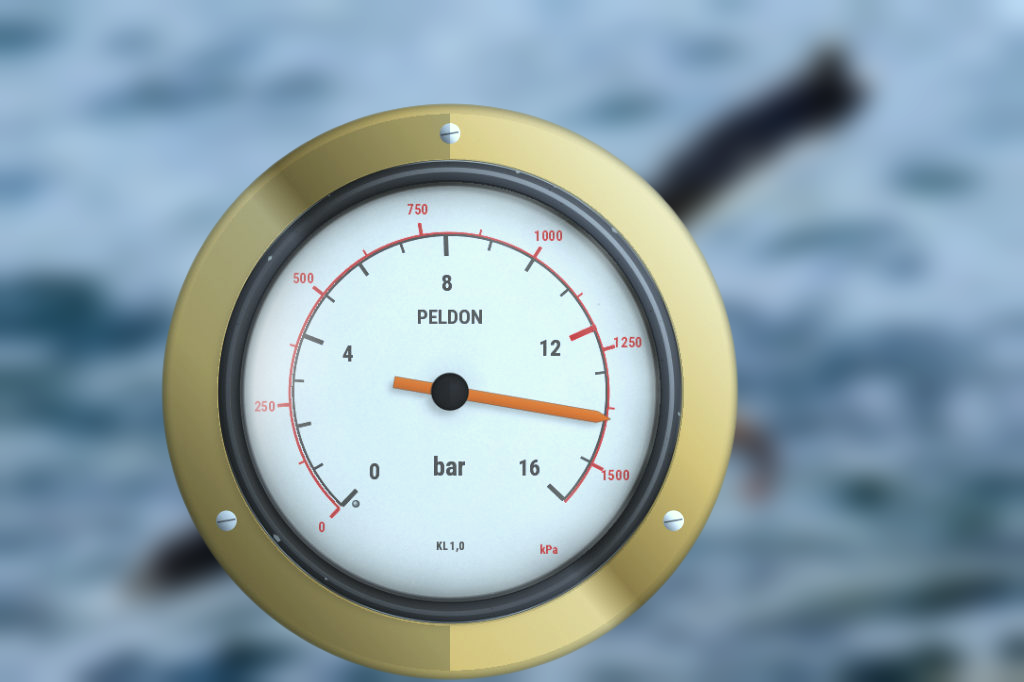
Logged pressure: 14 bar
